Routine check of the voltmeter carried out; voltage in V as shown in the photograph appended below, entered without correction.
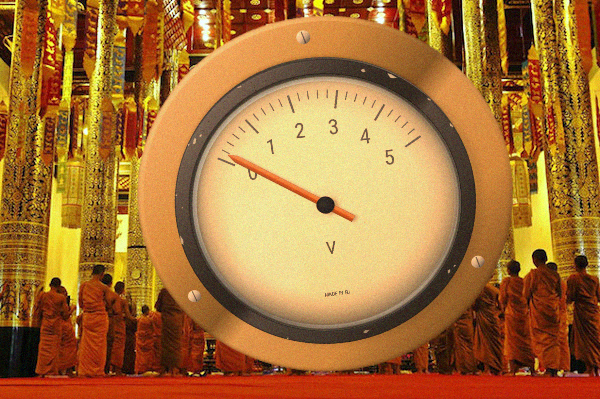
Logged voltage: 0.2 V
